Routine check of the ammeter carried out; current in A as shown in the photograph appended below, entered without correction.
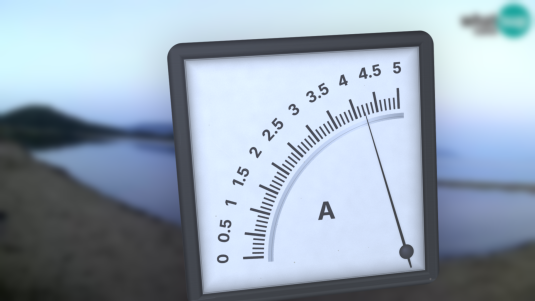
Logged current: 4.2 A
